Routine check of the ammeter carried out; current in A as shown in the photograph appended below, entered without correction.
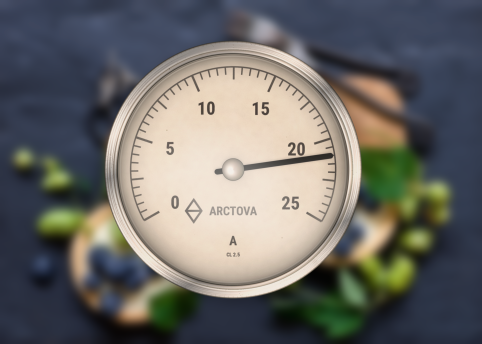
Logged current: 21 A
